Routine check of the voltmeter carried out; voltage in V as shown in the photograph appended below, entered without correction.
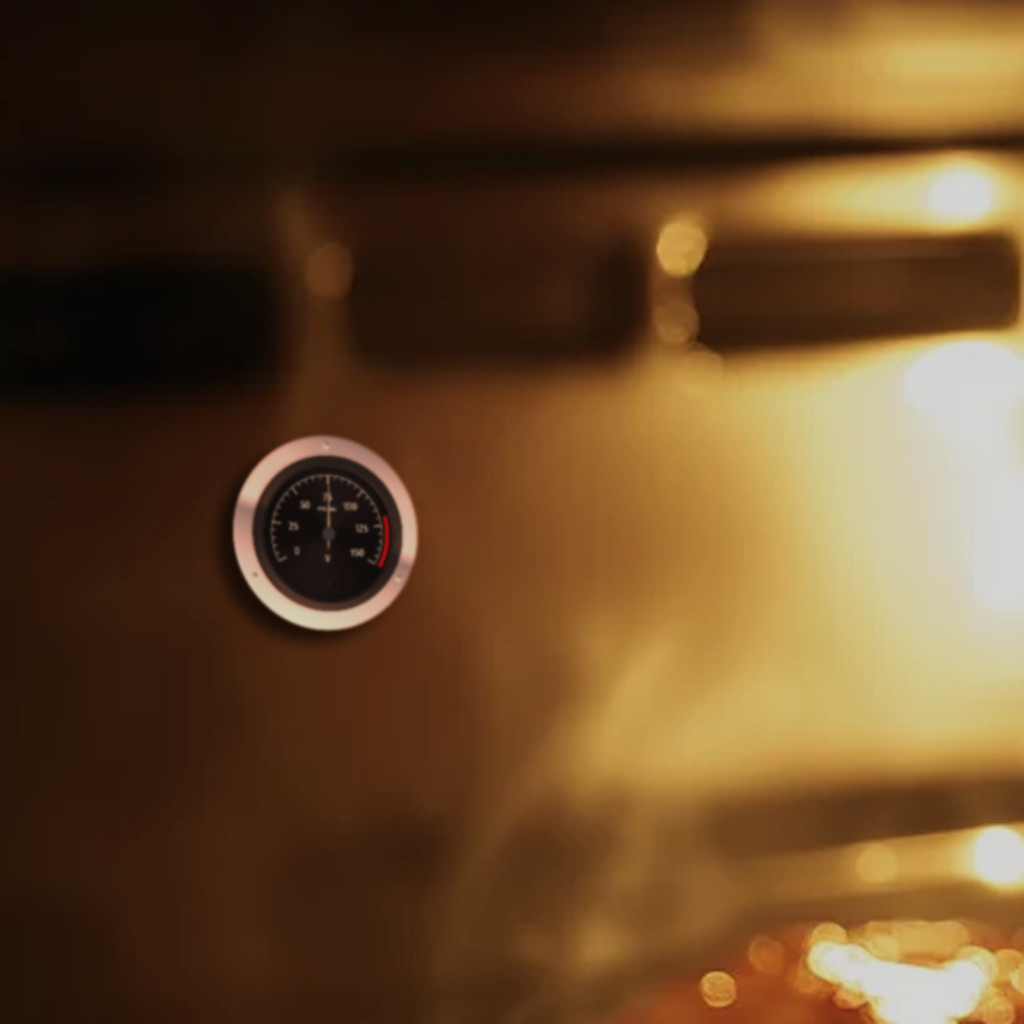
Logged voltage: 75 V
